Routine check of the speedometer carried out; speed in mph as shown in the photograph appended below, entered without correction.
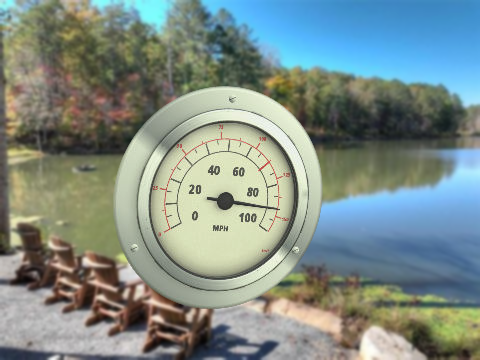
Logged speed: 90 mph
